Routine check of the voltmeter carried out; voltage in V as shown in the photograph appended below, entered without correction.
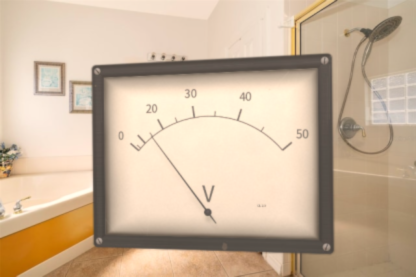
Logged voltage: 15 V
